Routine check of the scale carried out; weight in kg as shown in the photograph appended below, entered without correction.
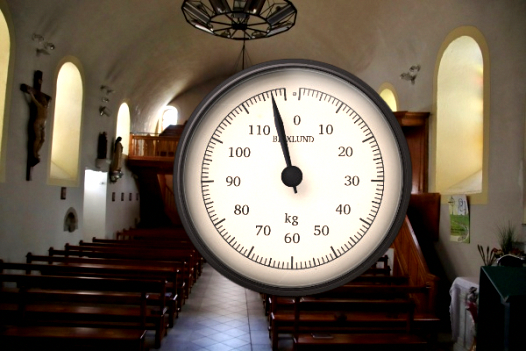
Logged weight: 117 kg
